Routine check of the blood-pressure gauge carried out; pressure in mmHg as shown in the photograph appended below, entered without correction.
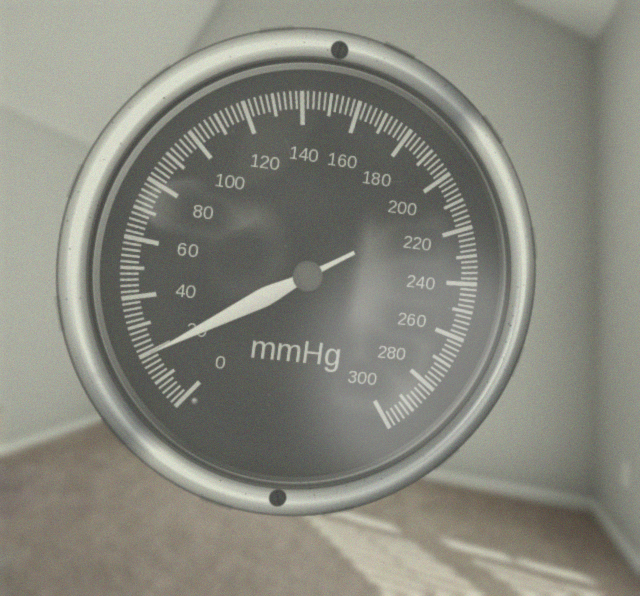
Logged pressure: 20 mmHg
